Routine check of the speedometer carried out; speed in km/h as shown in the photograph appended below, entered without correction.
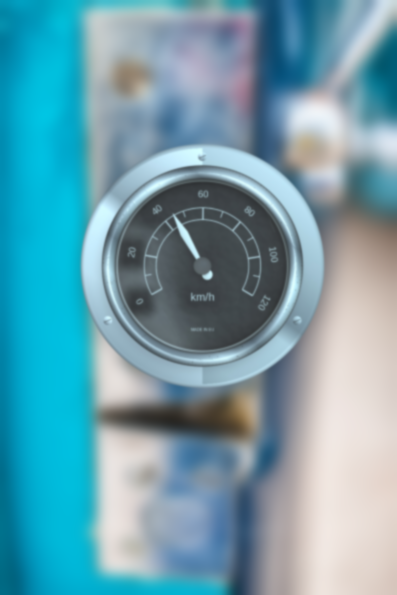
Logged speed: 45 km/h
